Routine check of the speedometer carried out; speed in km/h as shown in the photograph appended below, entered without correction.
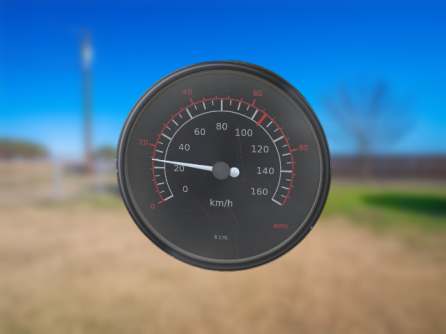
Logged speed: 25 km/h
